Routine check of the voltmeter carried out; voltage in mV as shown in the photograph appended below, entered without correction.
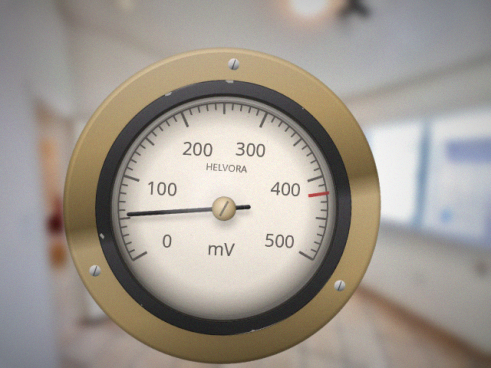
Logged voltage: 55 mV
